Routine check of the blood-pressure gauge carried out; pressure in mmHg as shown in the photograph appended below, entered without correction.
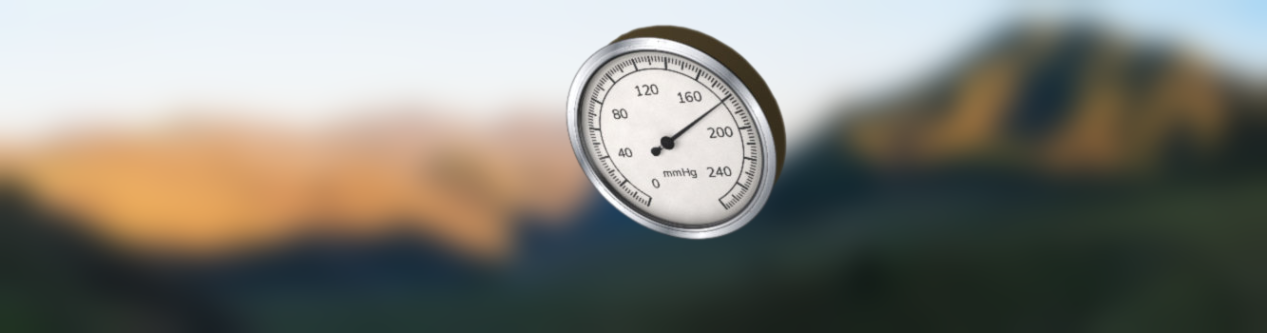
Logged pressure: 180 mmHg
